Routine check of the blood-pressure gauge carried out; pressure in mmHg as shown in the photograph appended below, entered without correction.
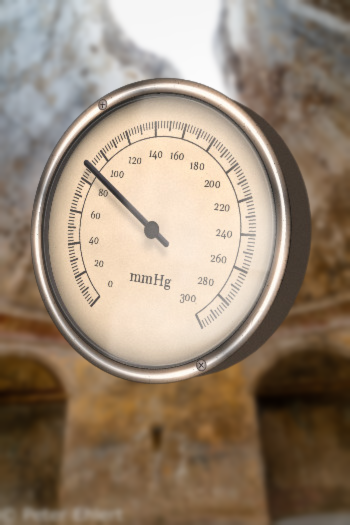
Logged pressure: 90 mmHg
